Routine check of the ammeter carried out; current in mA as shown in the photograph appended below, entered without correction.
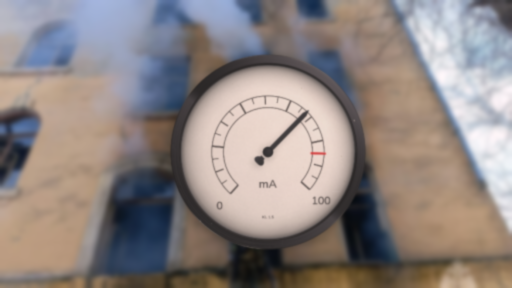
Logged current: 67.5 mA
